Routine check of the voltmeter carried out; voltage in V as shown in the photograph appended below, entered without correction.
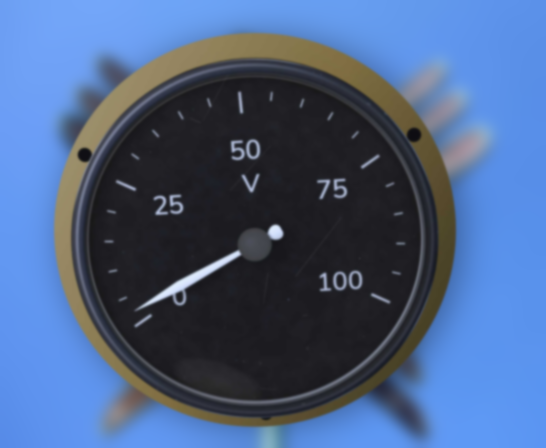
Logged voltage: 2.5 V
